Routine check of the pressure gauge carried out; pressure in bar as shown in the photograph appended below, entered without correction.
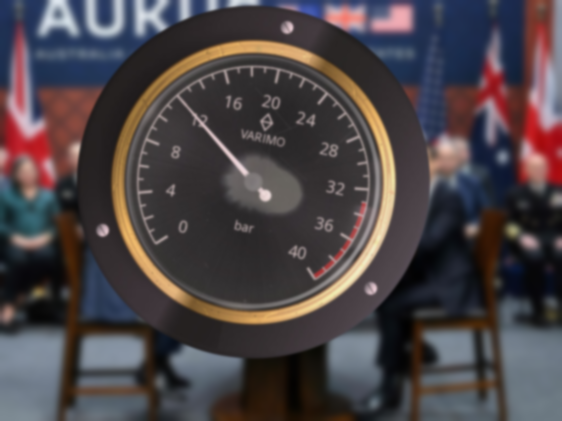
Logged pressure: 12 bar
